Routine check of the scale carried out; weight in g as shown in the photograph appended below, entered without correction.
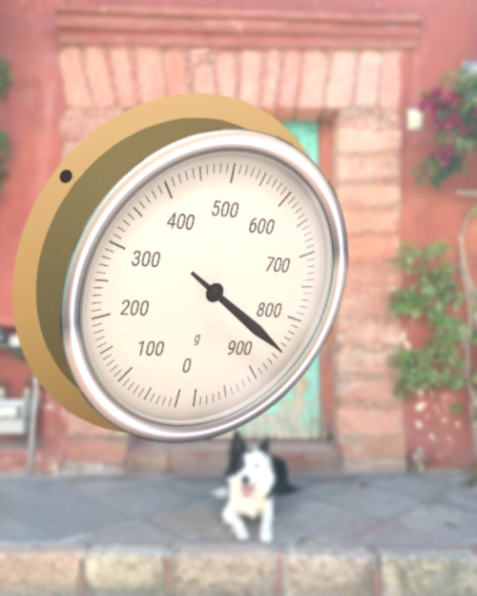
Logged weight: 850 g
